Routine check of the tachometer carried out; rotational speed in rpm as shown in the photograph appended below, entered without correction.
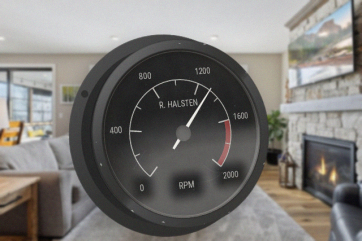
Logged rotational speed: 1300 rpm
